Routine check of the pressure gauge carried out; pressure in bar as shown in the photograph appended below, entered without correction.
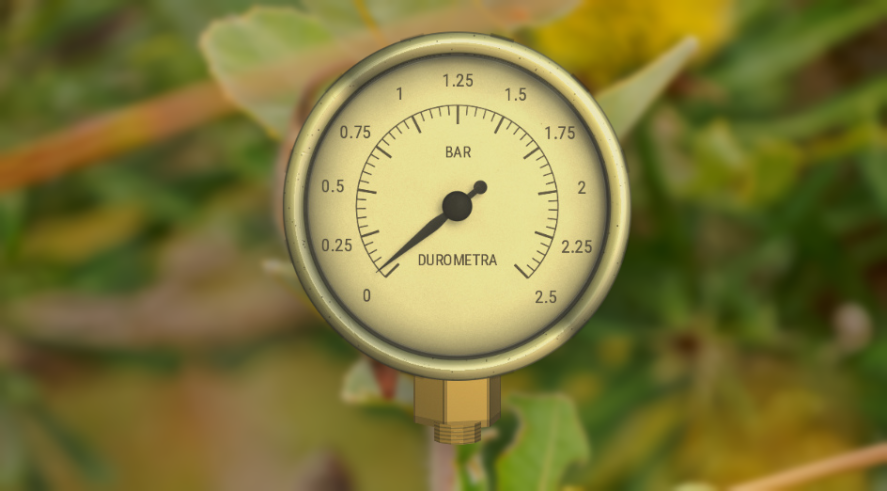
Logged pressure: 0.05 bar
